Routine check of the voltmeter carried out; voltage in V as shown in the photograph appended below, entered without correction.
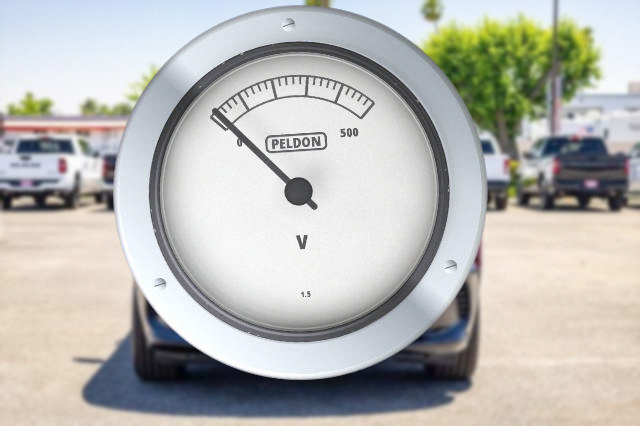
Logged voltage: 20 V
